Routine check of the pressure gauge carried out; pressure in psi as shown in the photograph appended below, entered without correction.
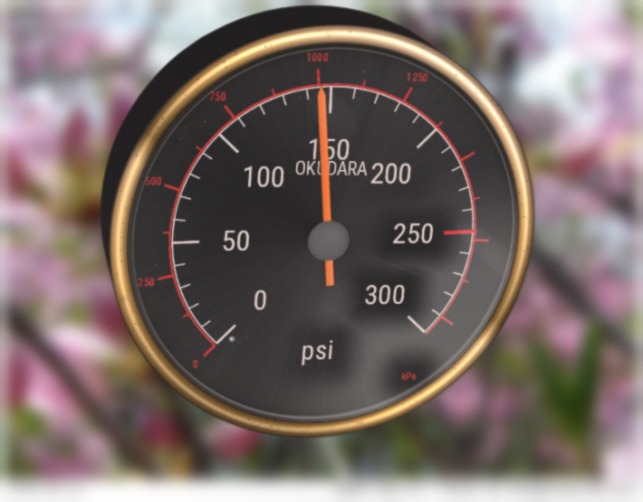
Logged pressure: 145 psi
